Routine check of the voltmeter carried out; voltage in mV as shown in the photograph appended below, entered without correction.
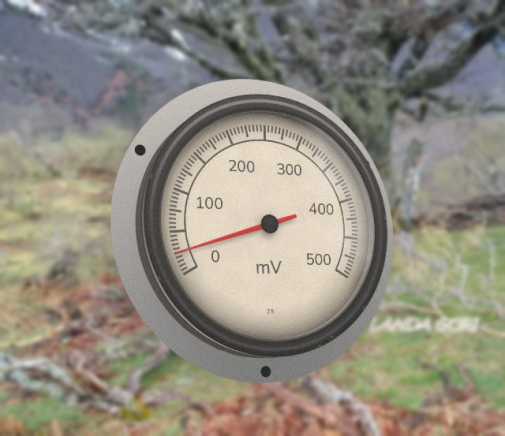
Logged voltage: 25 mV
